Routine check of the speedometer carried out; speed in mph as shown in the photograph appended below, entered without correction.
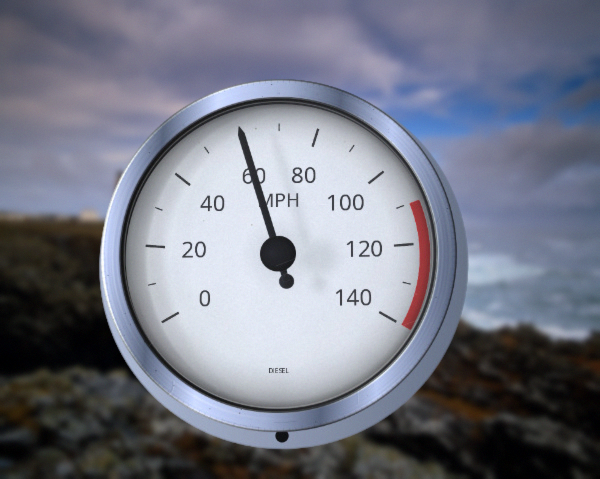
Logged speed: 60 mph
